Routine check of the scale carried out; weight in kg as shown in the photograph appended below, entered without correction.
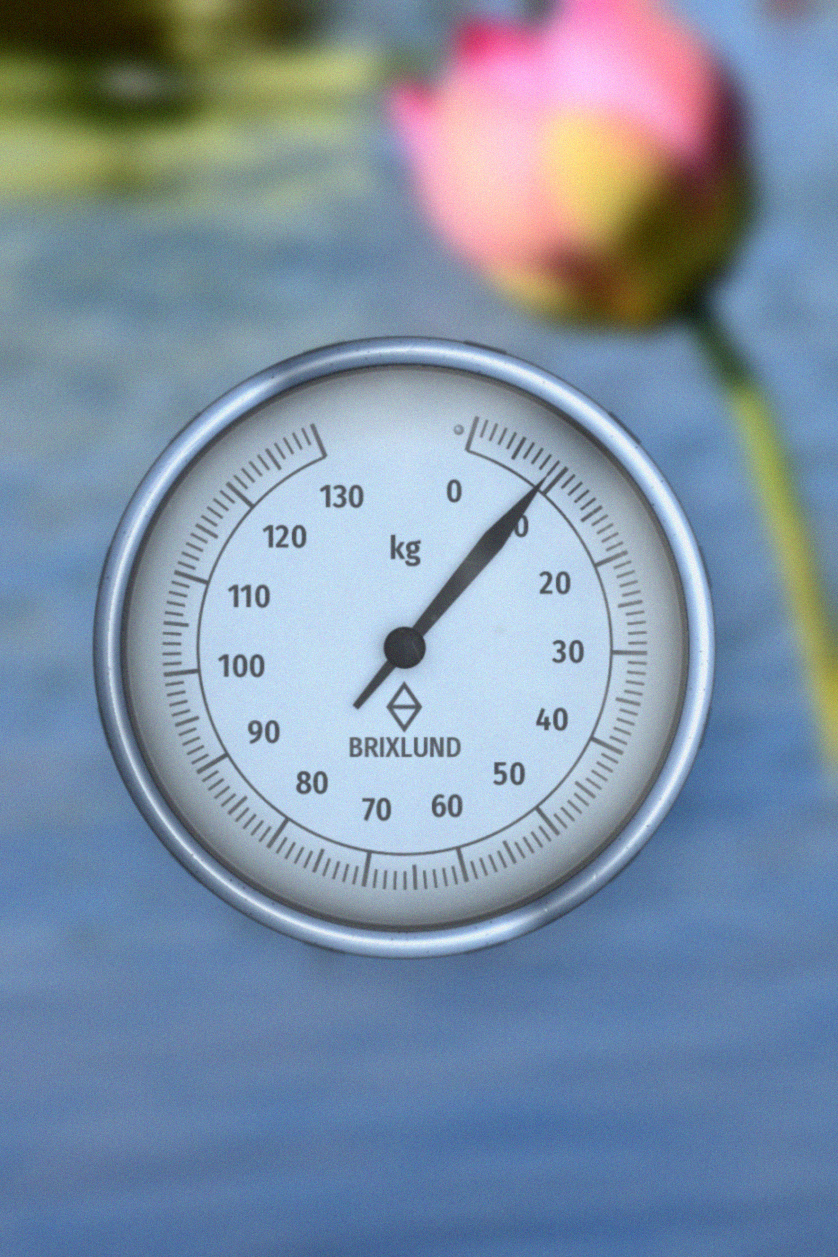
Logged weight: 9 kg
